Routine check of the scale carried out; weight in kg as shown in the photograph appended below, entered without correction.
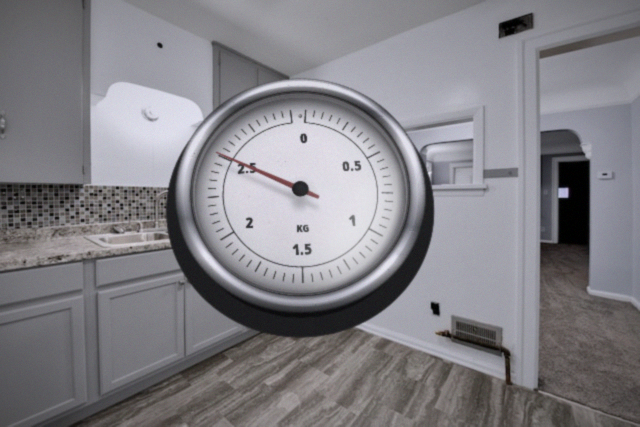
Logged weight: 2.5 kg
